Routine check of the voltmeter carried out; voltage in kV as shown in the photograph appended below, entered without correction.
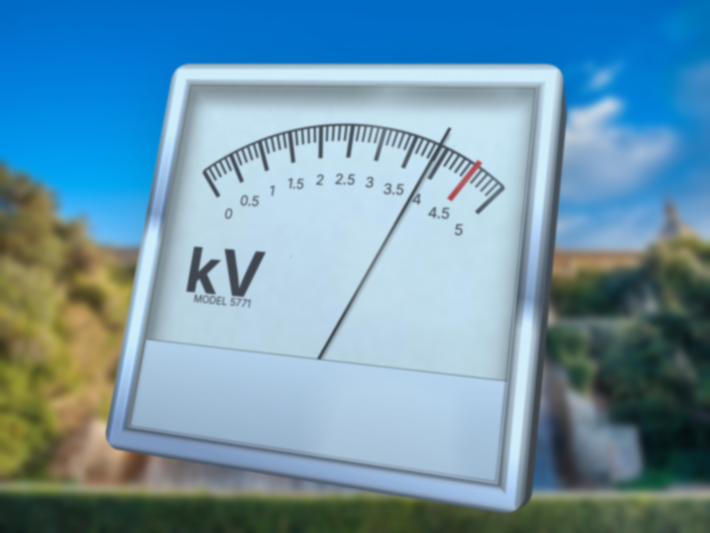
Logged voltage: 3.9 kV
